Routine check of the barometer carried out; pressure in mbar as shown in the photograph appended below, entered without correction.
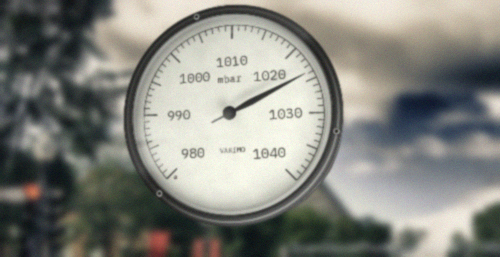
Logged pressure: 1024 mbar
